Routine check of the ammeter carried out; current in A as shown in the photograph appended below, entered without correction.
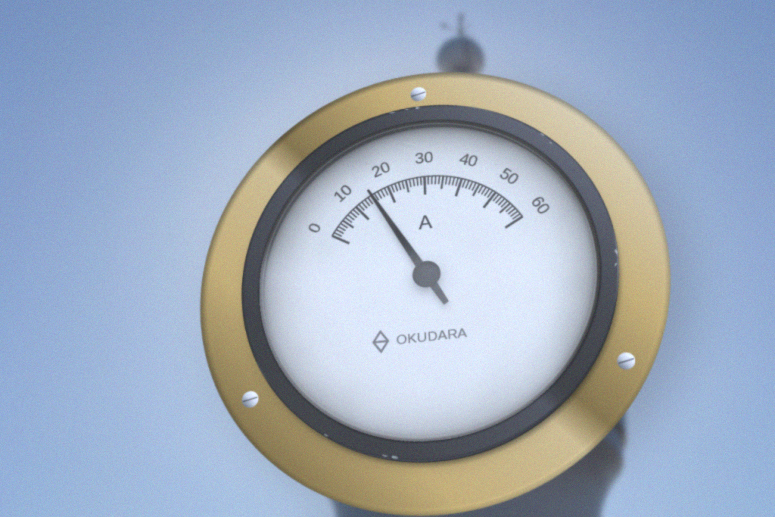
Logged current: 15 A
